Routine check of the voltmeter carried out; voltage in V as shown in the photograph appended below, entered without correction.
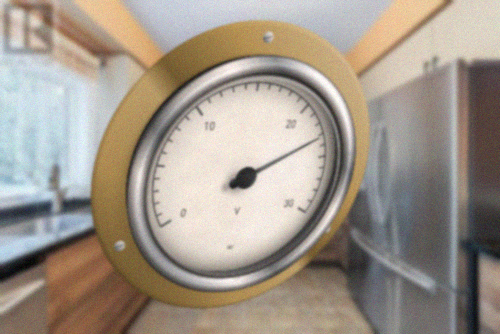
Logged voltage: 23 V
